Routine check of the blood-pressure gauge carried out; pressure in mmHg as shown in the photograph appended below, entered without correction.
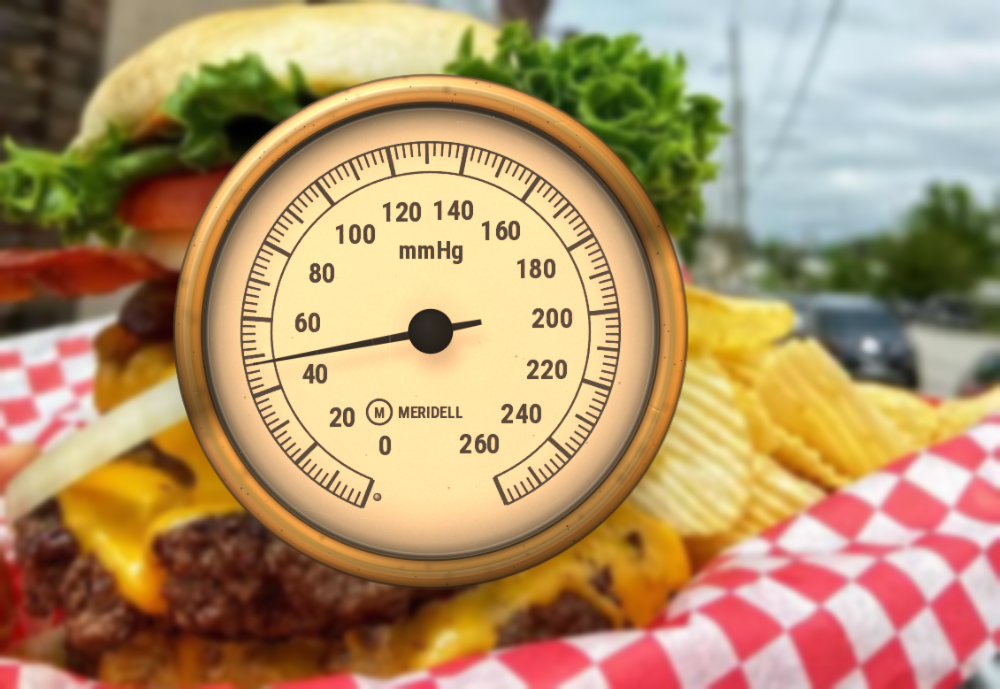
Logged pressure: 48 mmHg
